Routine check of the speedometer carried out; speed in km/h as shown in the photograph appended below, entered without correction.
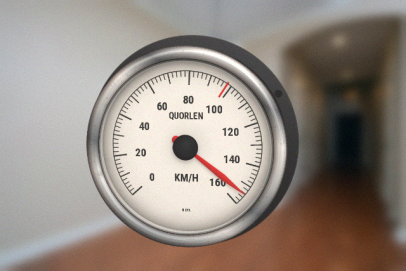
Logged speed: 154 km/h
